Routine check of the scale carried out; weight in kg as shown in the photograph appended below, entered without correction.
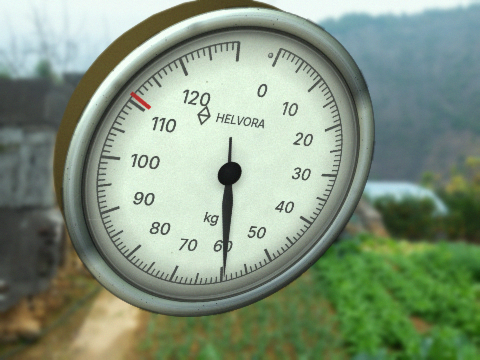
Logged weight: 60 kg
